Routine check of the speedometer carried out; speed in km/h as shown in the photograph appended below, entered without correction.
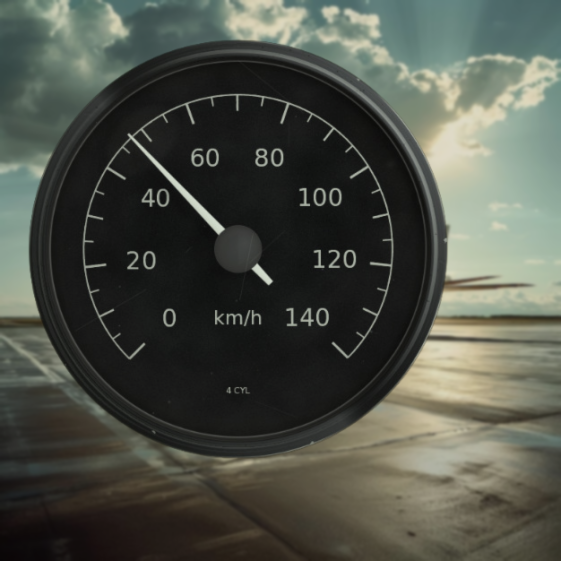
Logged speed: 47.5 km/h
